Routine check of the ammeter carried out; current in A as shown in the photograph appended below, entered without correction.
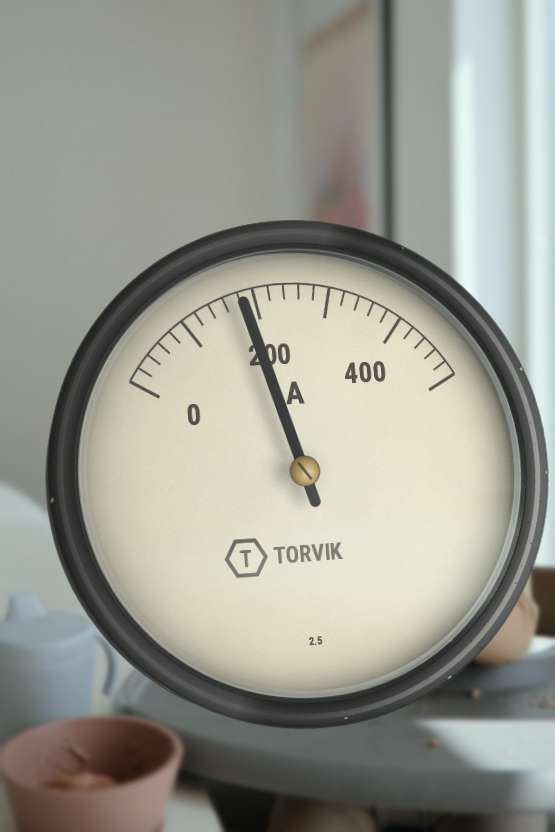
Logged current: 180 A
